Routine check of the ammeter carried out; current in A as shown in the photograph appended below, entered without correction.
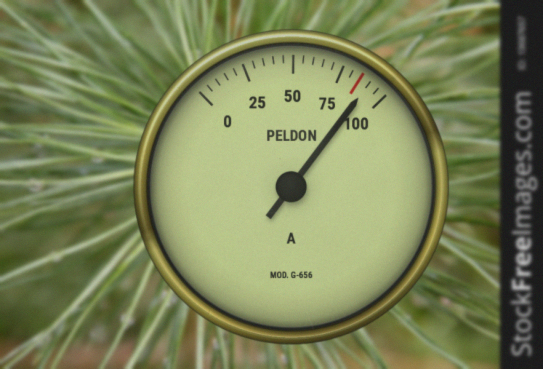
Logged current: 90 A
